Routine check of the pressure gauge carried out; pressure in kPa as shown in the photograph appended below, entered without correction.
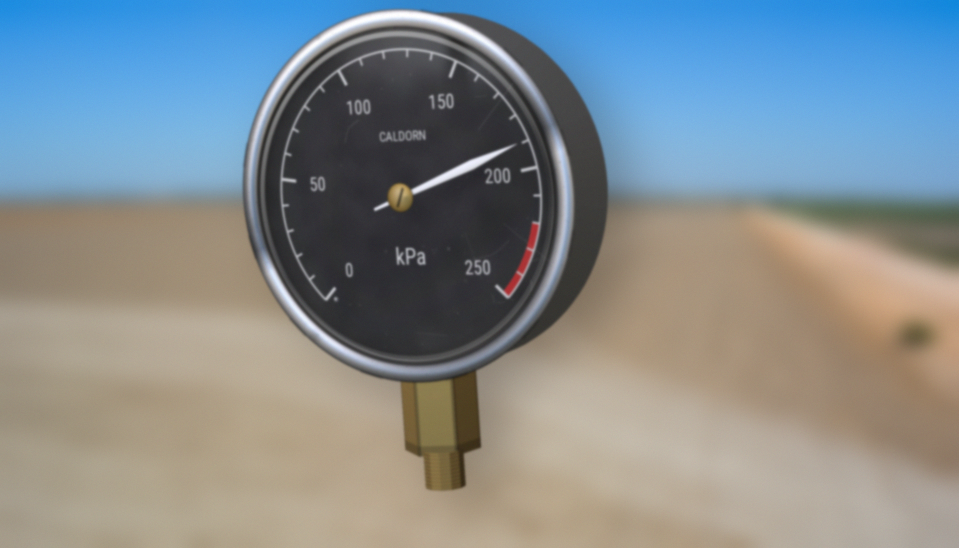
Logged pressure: 190 kPa
